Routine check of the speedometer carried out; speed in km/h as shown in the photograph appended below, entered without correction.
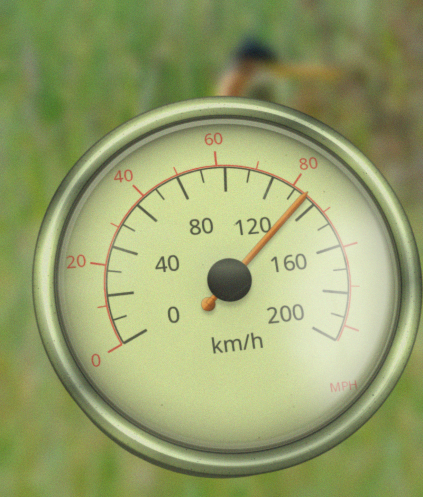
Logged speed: 135 km/h
